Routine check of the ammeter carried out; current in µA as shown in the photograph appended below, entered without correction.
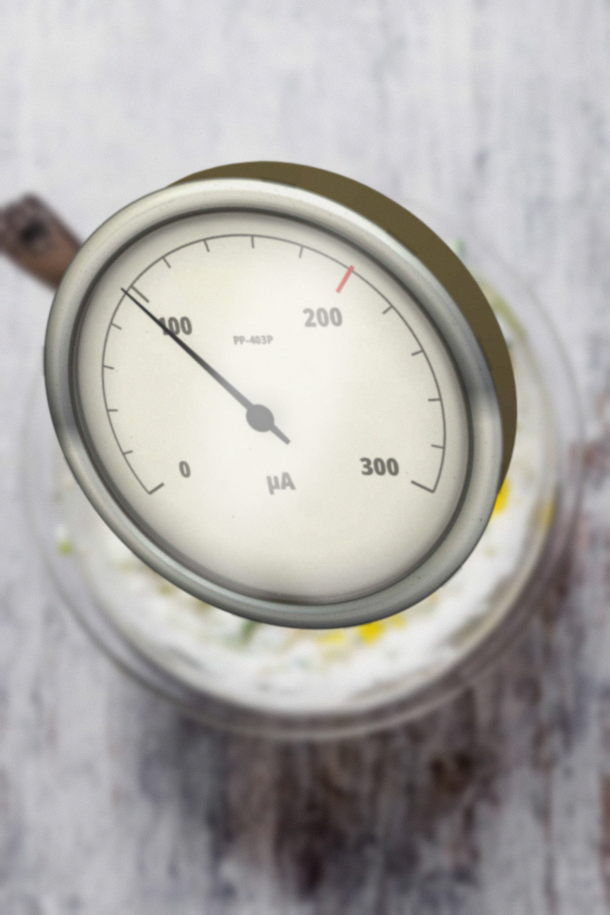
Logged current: 100 µA
